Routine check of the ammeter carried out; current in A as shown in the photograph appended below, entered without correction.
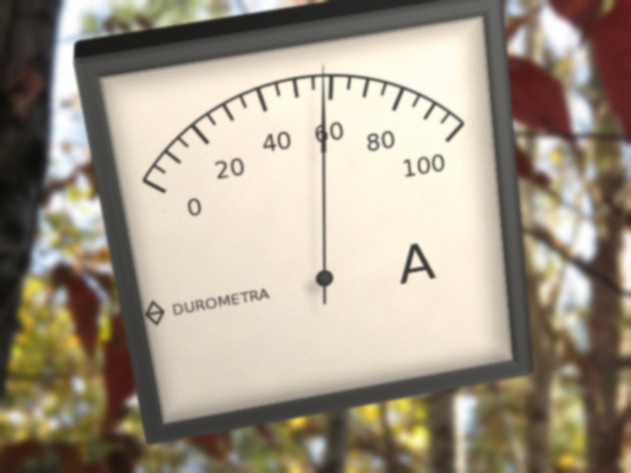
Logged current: 57.5 A
